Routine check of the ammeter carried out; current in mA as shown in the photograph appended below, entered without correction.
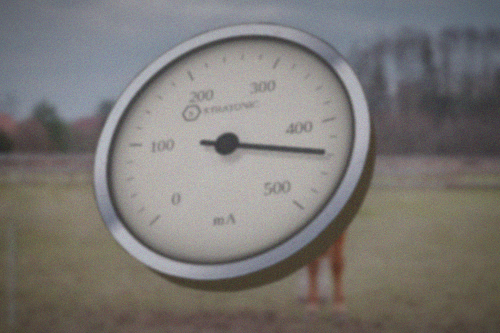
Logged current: 440 mA
